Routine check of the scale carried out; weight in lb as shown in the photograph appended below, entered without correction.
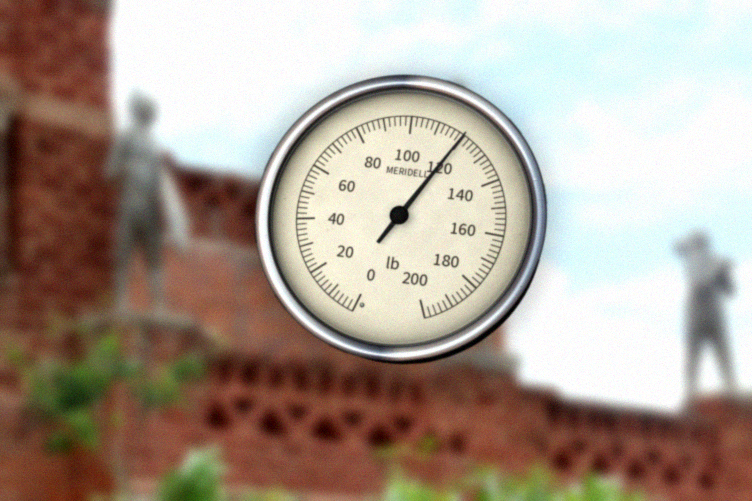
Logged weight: 120 lb
